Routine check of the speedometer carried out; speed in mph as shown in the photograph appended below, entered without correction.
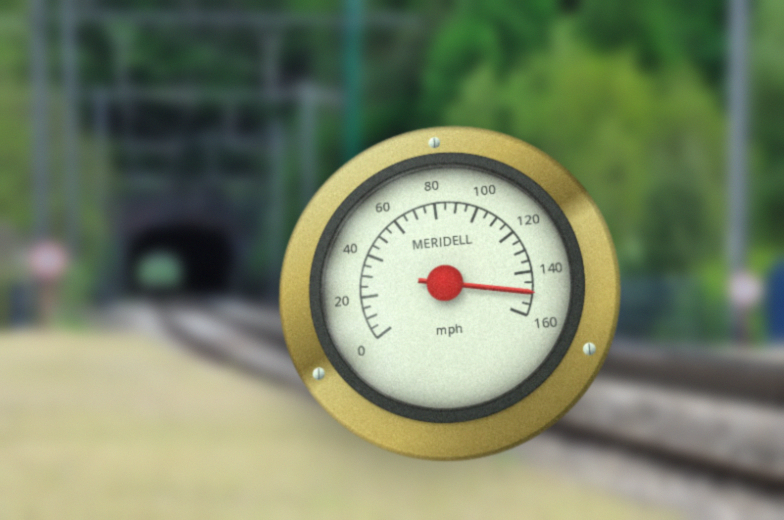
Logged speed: 150 mph
